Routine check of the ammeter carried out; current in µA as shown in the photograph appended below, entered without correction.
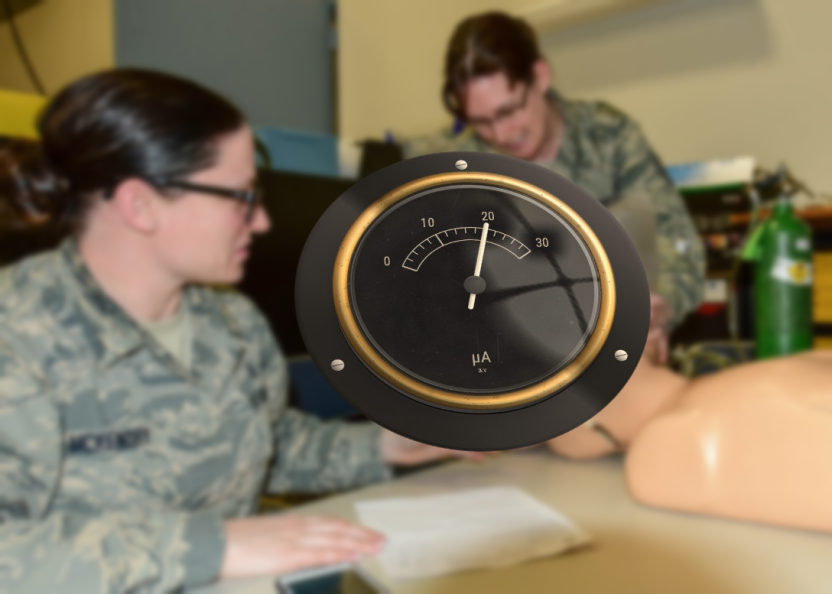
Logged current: 20 µA
